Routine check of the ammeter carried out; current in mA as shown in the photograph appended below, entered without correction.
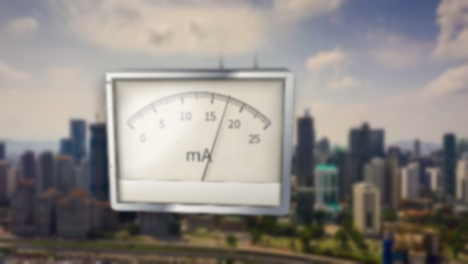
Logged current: 17.5 mA
